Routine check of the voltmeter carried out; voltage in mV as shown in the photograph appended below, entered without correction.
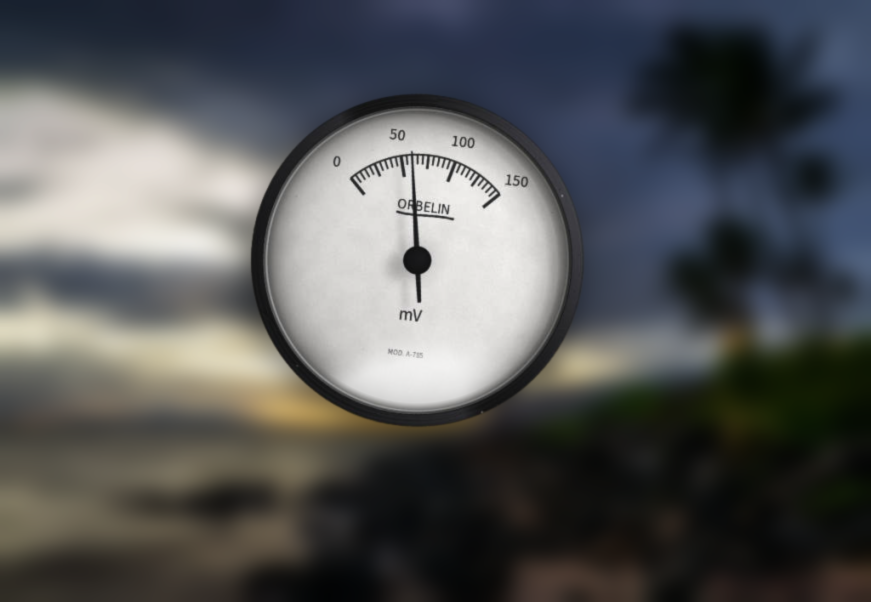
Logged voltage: 60 mV
